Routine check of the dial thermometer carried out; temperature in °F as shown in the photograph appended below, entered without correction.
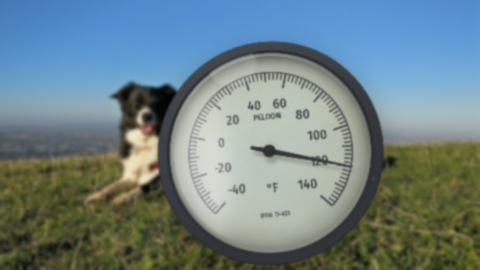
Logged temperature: 120 °F
